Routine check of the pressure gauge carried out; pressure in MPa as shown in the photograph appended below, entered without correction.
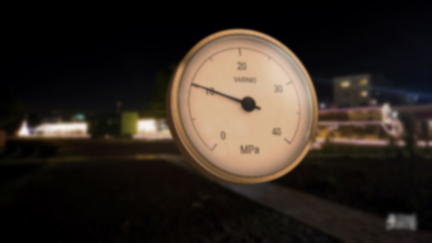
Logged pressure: 10 MPa
